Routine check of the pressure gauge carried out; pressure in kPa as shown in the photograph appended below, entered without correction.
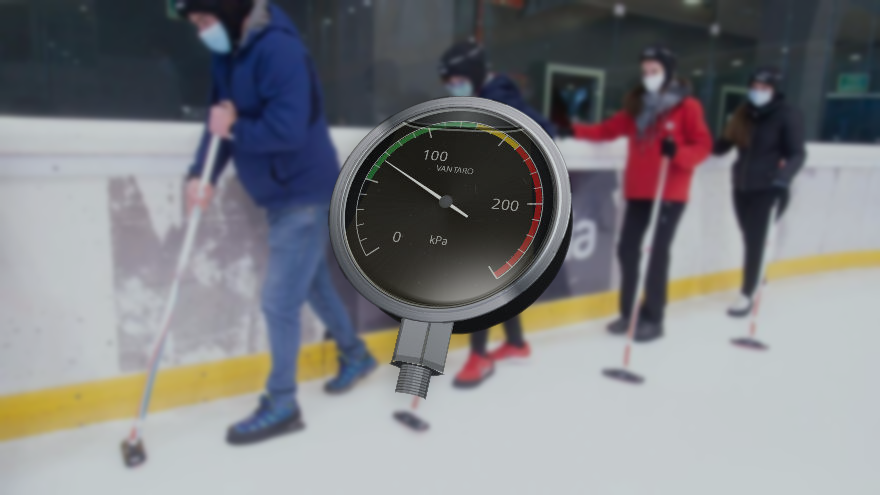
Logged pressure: 65 kPa
